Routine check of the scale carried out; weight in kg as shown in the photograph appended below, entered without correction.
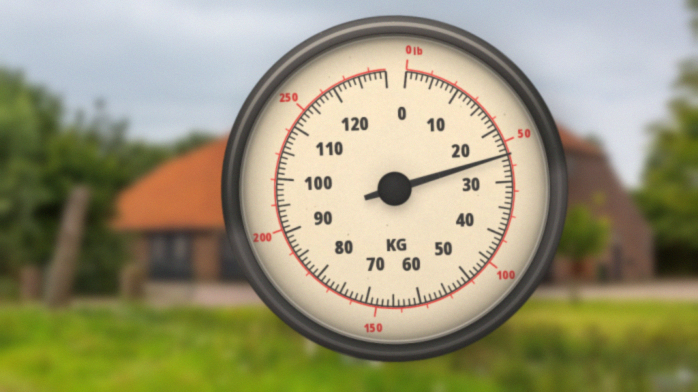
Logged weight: 25 kg
